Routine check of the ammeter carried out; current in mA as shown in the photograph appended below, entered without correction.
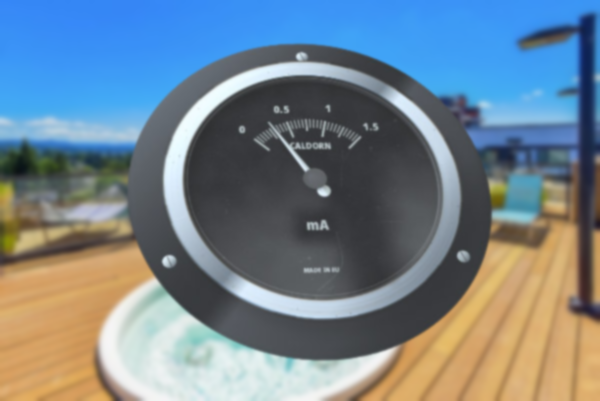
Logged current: 0.25 mA
